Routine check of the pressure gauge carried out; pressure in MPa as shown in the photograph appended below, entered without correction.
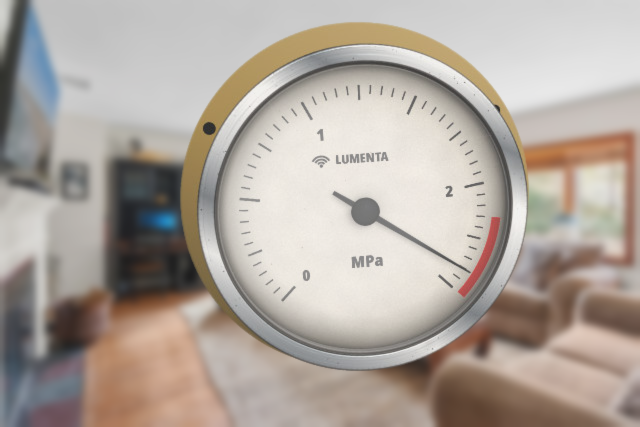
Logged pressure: 2.4 MPa
